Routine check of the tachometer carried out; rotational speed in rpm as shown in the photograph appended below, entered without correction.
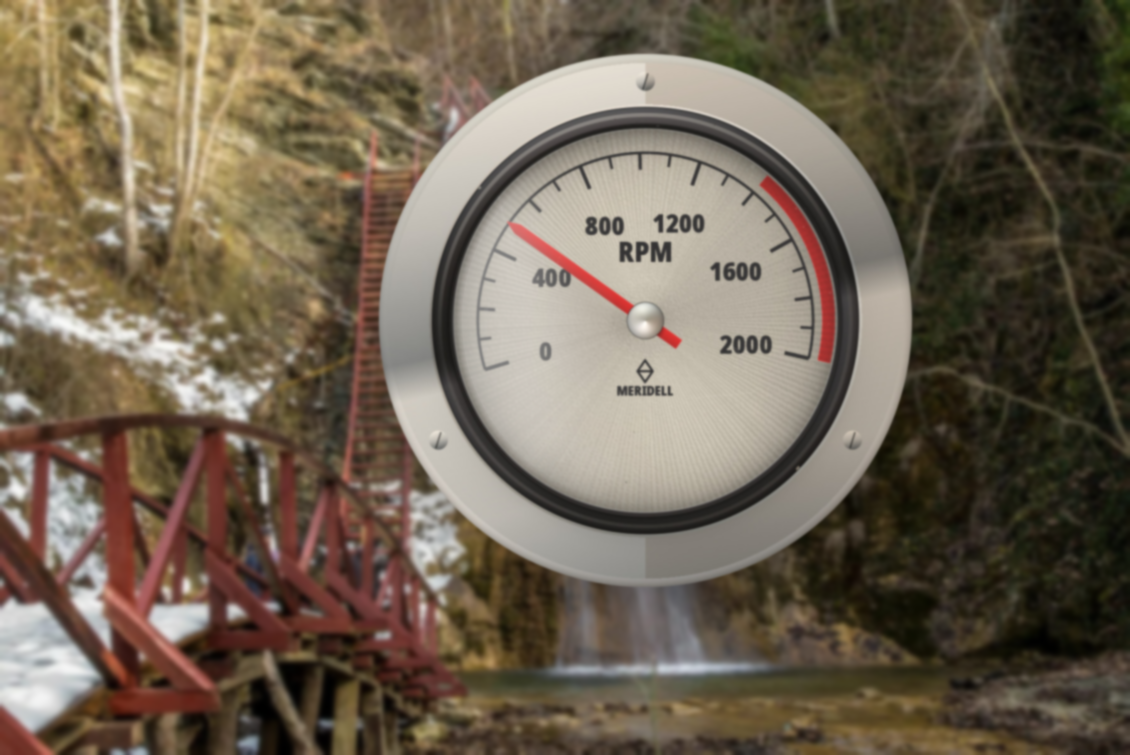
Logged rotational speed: 500 rpm
